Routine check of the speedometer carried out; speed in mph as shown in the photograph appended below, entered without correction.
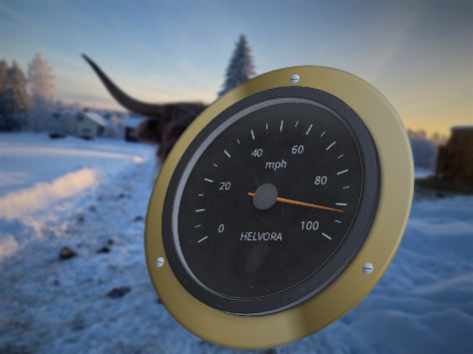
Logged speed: 92.5 mph
